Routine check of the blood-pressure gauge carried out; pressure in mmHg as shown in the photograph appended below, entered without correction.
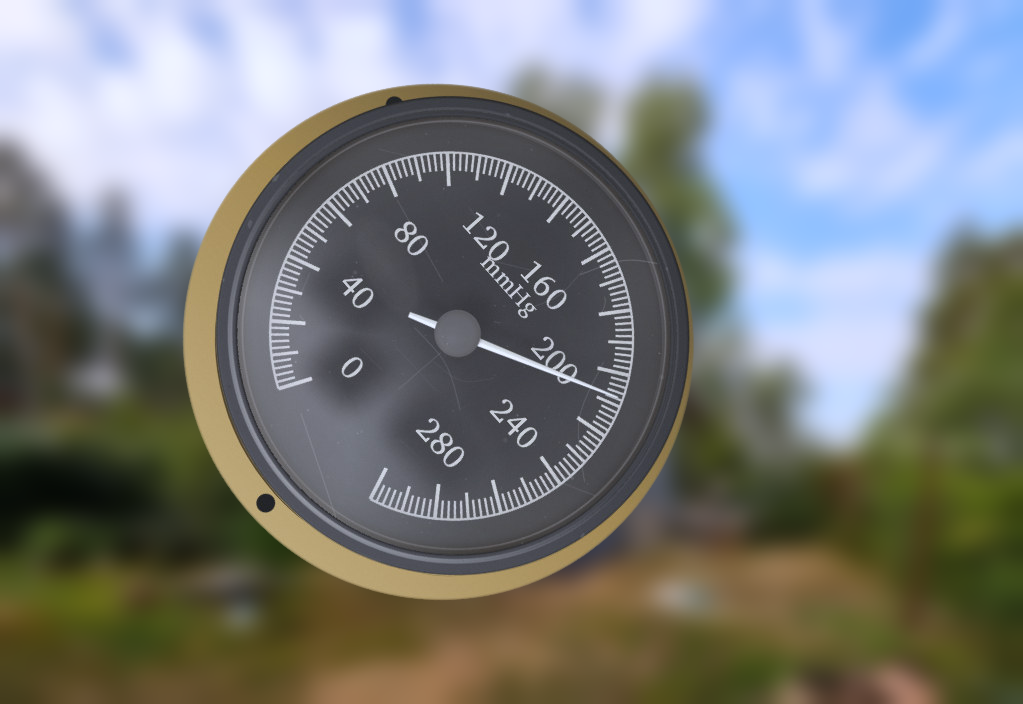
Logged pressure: 208 mmHg
